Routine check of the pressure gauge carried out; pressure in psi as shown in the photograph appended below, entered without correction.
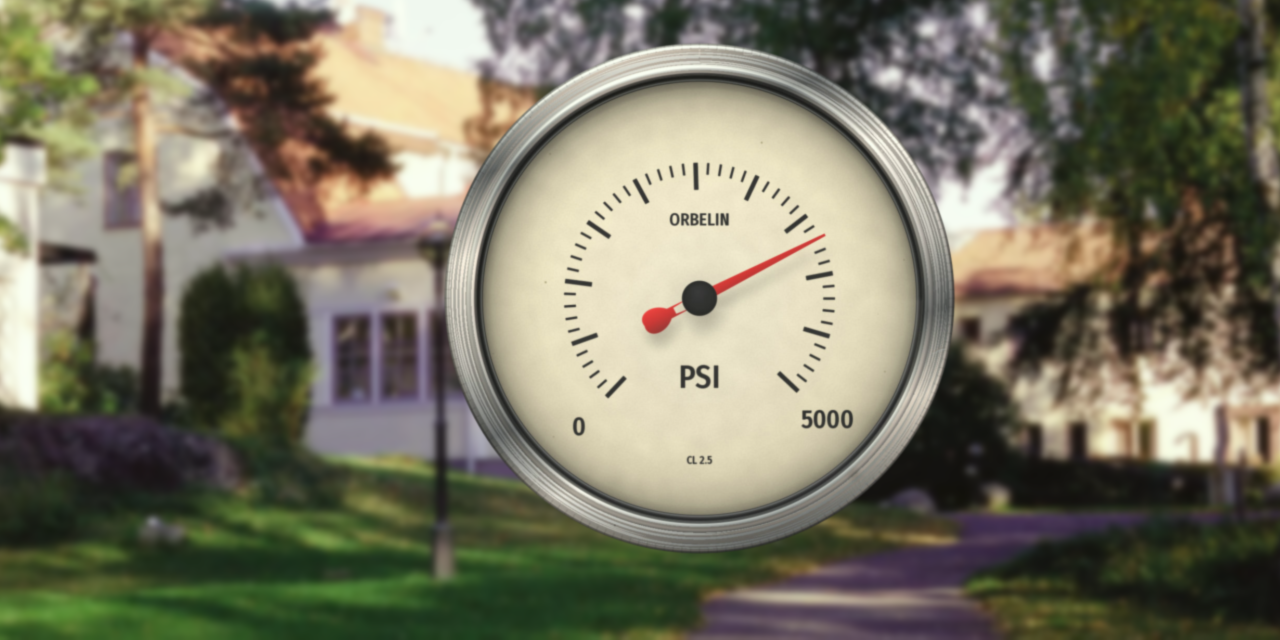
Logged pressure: 3700 psi
